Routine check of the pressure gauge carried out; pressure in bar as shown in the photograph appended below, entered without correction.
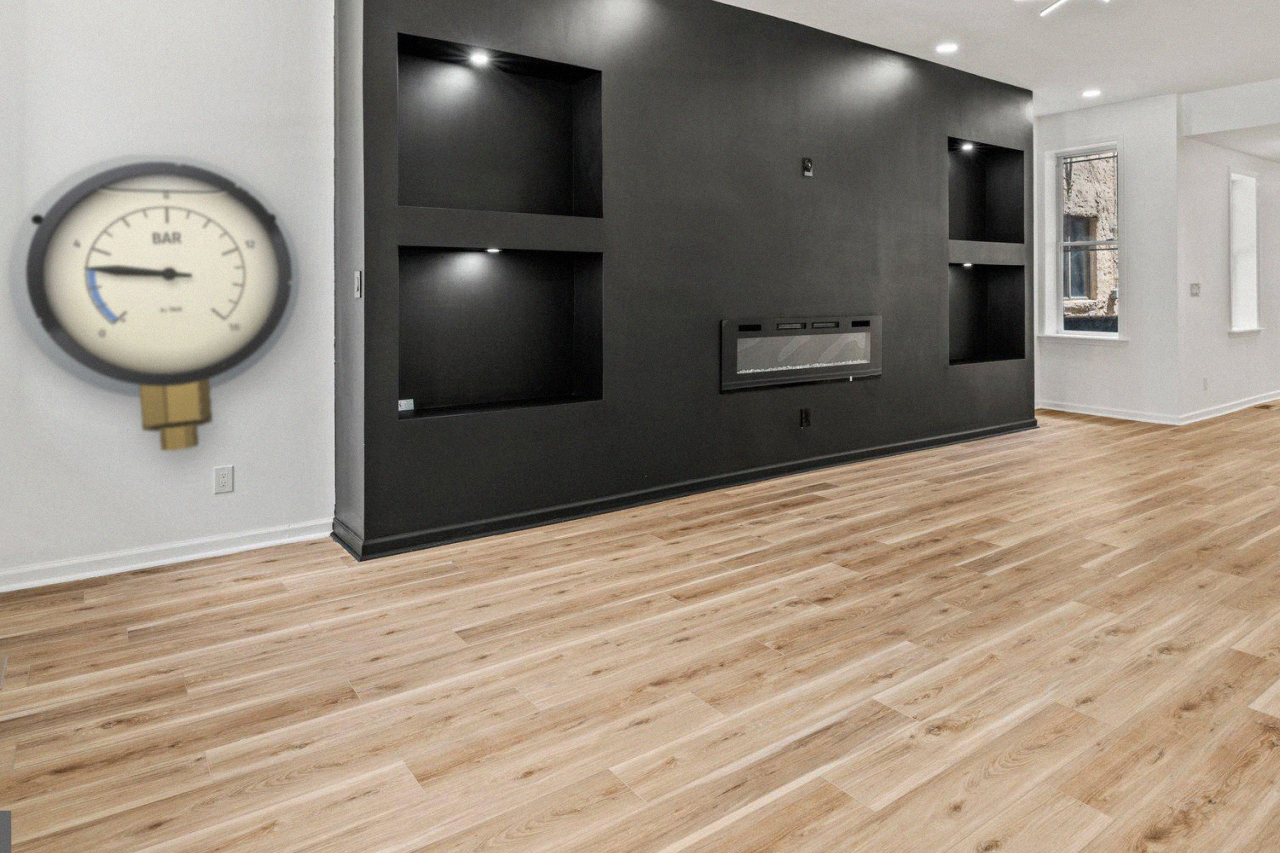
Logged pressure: 3 bar
